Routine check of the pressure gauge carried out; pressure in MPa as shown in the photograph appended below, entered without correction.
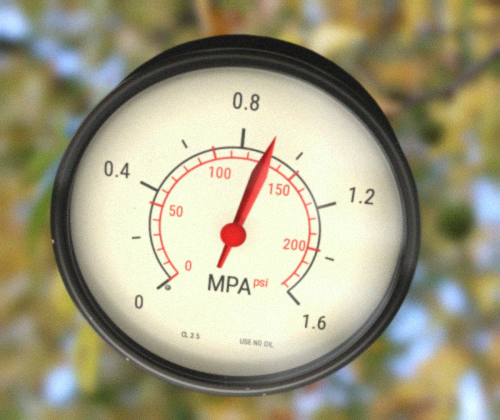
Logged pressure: 0.9 MPa
